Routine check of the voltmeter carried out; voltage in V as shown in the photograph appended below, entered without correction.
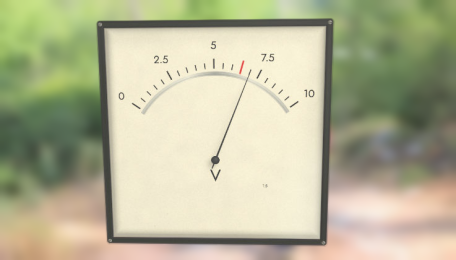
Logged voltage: 7 V
